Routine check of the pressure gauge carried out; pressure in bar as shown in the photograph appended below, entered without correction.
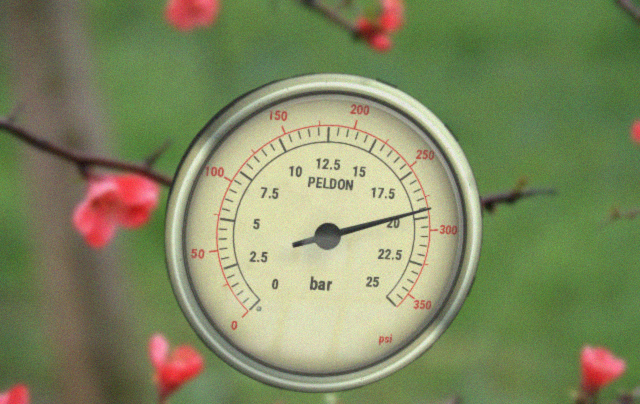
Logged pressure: 19.5 bar
